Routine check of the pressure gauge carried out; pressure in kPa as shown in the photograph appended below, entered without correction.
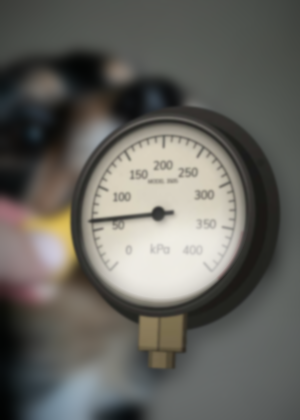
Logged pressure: 60 kPa
